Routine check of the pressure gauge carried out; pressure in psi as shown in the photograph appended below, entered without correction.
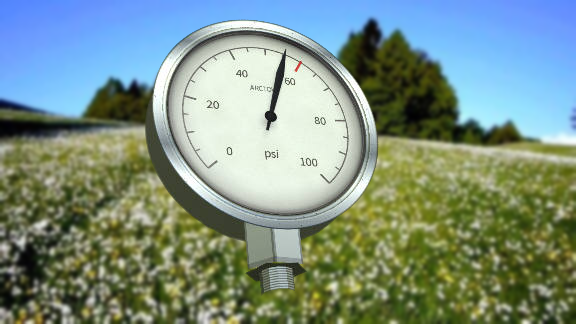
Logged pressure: 55 psi
